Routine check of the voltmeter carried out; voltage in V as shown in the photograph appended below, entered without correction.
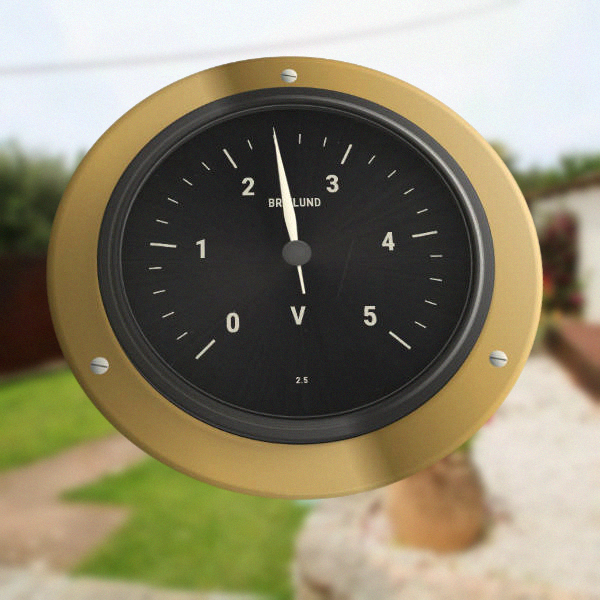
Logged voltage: 2.4 V
